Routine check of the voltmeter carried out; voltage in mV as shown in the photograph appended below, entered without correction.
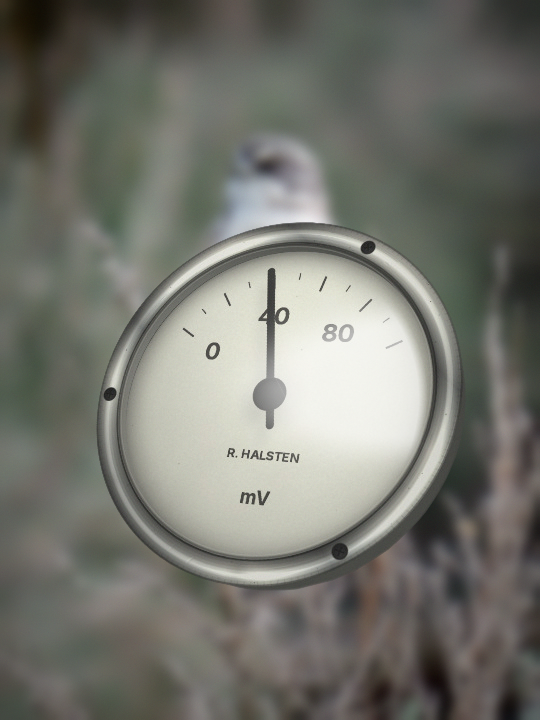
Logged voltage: 40 mV
